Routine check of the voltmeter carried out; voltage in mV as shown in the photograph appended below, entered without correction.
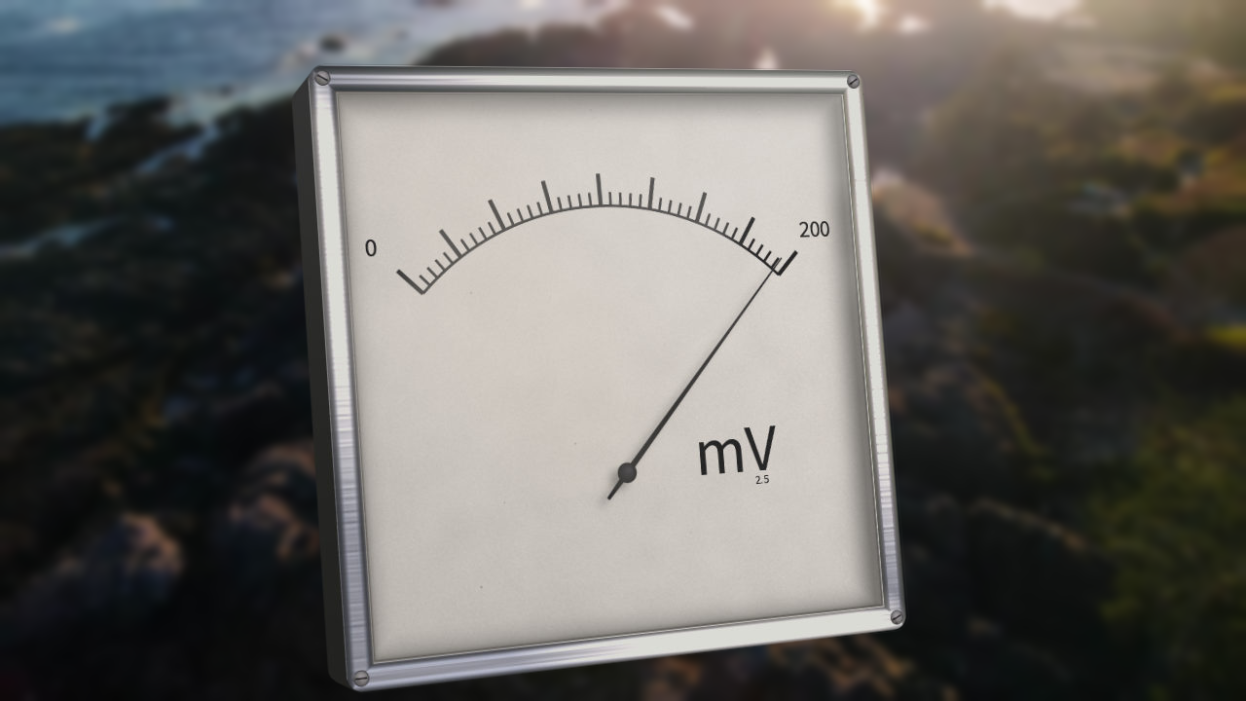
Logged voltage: 195 mV
